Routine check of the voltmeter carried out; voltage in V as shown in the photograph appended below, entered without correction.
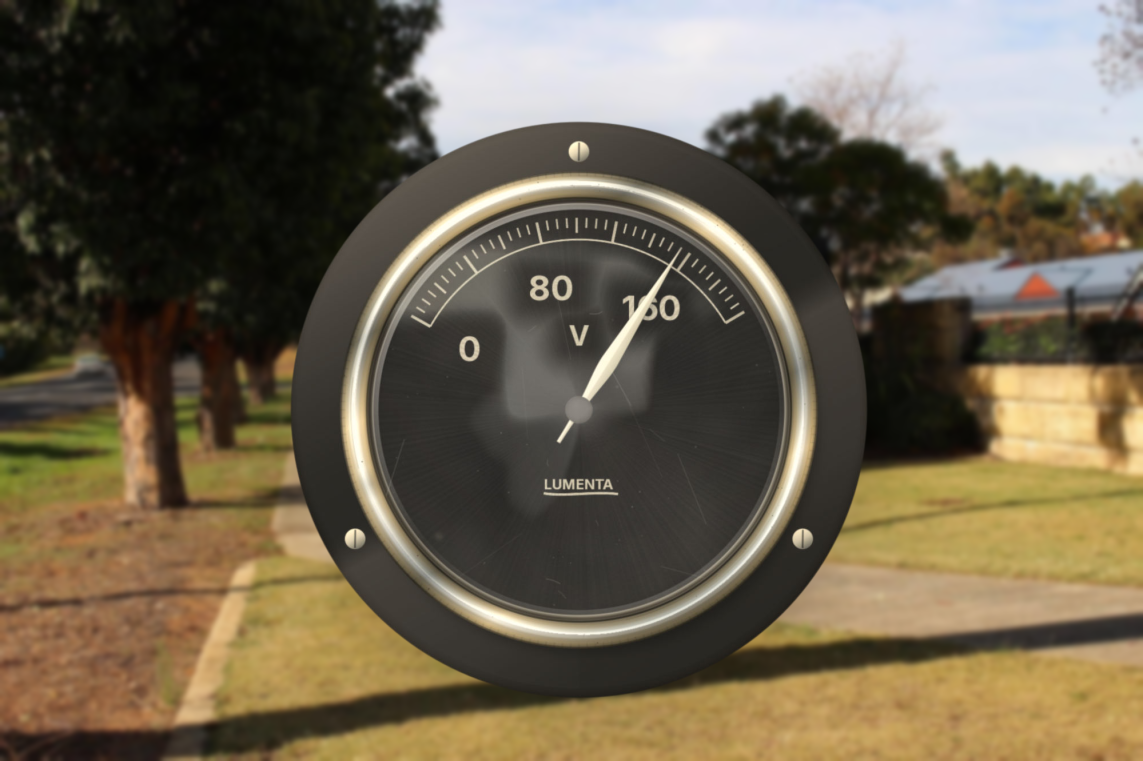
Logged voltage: 155 V
